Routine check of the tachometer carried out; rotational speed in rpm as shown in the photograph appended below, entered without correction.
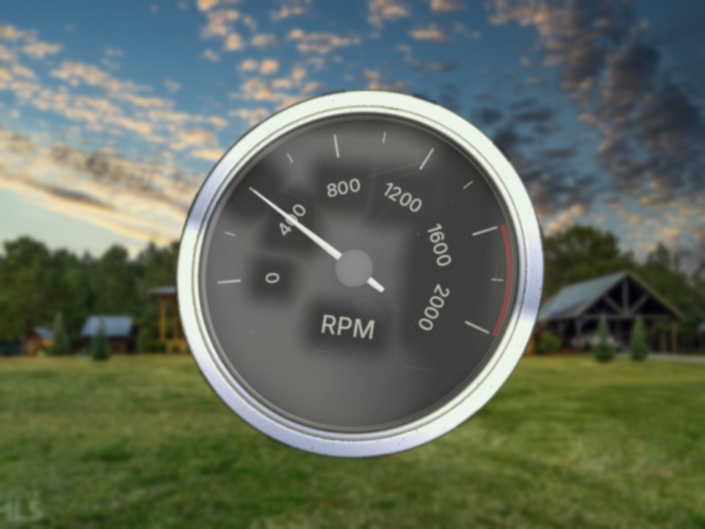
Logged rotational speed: 400 rpm
